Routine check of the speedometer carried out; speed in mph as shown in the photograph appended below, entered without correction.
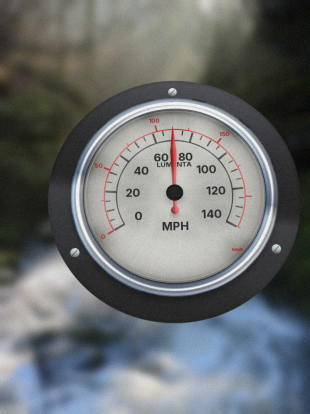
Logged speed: 70 mph
